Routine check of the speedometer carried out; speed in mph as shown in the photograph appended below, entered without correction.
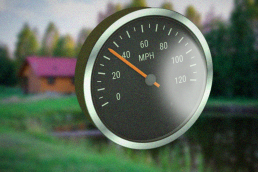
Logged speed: 35 mph
